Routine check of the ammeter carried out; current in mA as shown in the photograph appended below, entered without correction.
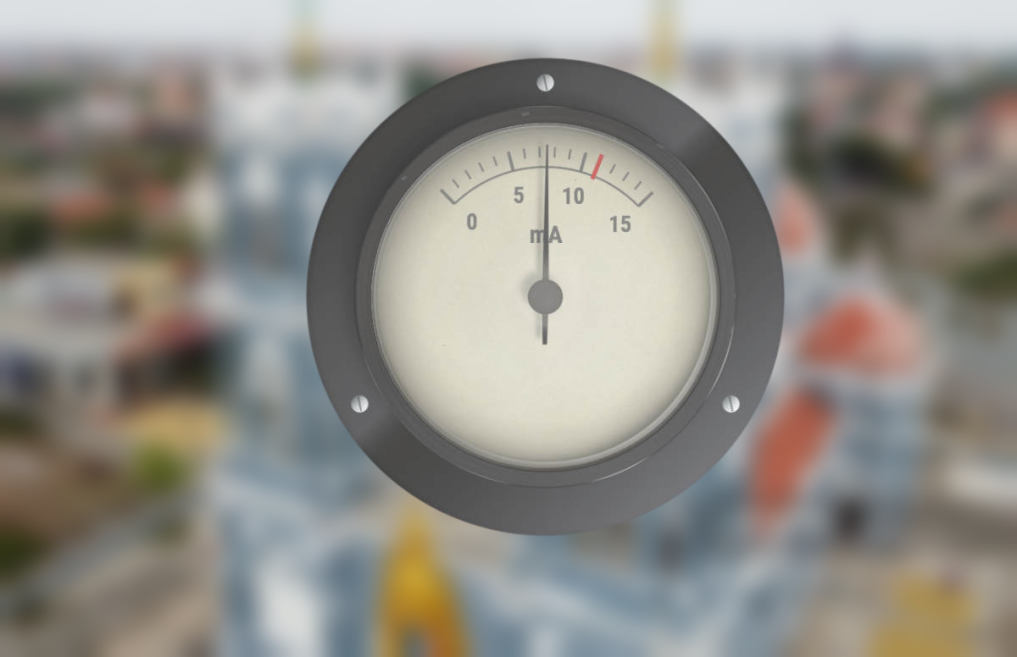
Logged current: 7.5 mA
